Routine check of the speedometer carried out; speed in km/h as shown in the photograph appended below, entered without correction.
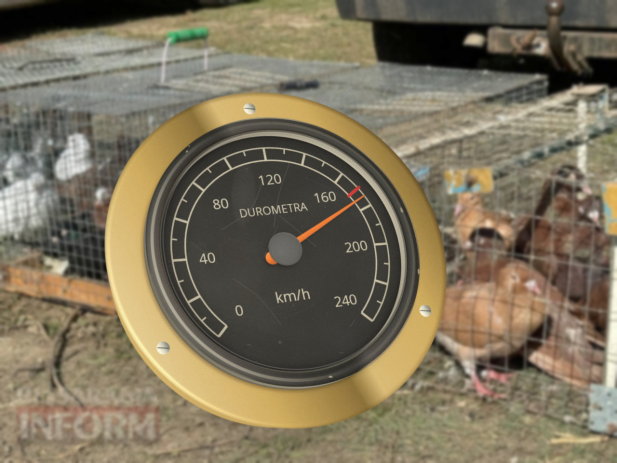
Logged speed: 175 km/h
